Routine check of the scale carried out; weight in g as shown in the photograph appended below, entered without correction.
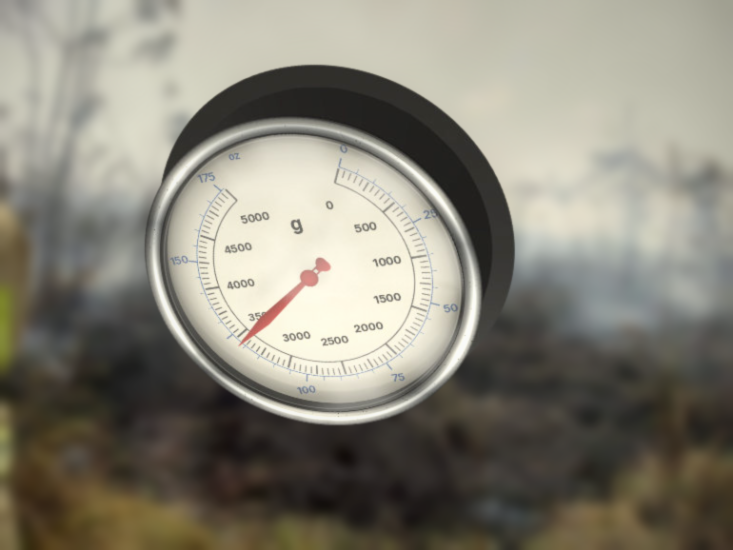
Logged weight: 3450 g
